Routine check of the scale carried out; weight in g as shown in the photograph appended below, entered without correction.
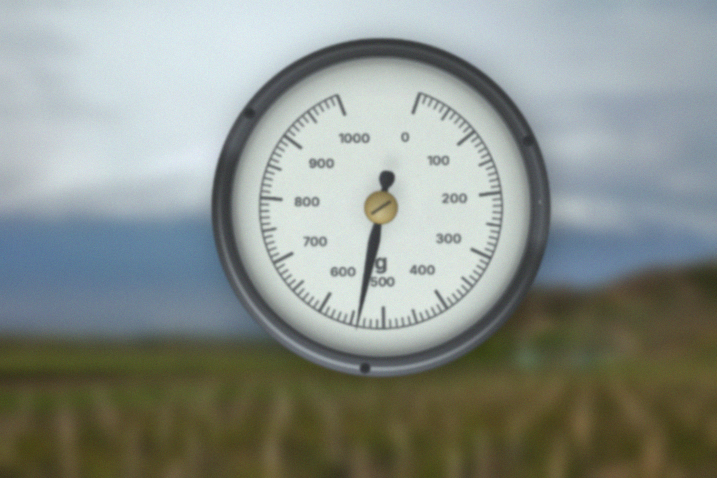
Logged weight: 540 g
